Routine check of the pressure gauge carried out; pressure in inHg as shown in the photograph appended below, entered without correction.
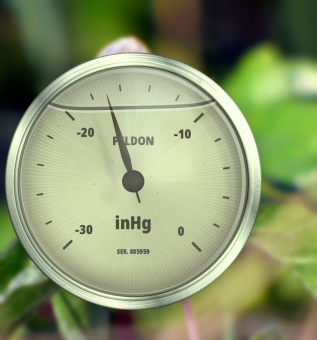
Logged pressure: -17 inHg
